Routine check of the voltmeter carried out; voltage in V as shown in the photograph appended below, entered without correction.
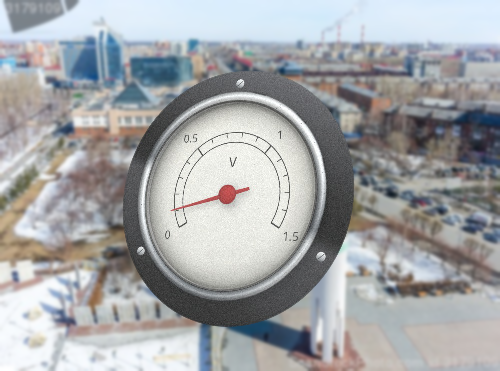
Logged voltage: 0.1 V
